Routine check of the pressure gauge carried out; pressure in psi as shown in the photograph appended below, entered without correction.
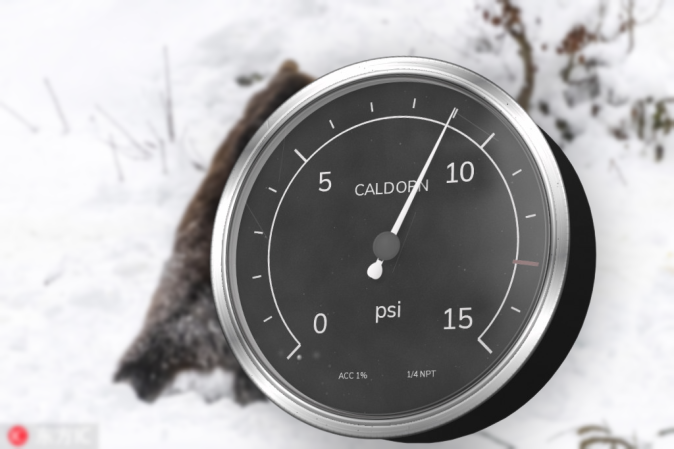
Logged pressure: 9 psi
